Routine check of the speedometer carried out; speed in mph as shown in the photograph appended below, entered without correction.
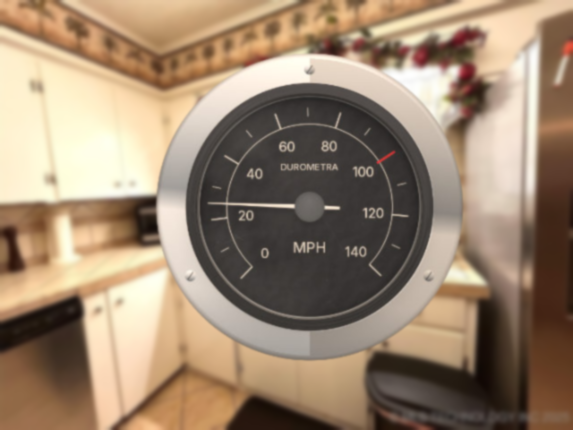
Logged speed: 25 mph
